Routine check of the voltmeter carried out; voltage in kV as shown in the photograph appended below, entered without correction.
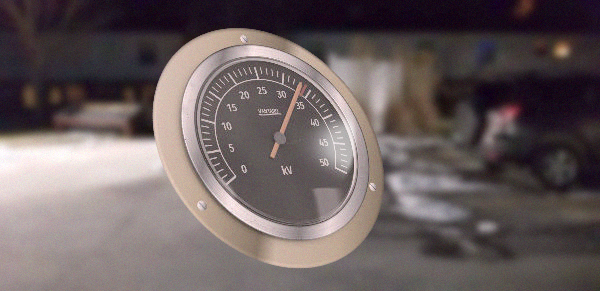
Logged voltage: 33 kV
